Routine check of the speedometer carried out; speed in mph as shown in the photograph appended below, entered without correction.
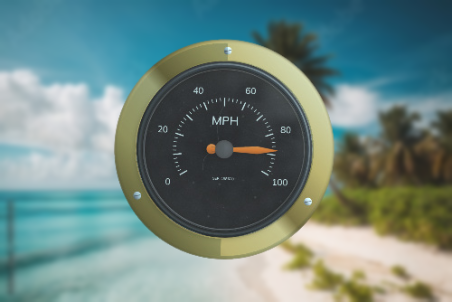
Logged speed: 88 mph
